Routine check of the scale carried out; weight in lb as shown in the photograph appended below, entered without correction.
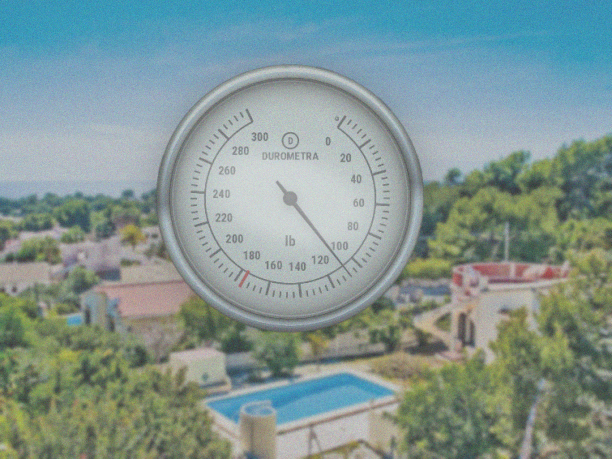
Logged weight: 108 lb
